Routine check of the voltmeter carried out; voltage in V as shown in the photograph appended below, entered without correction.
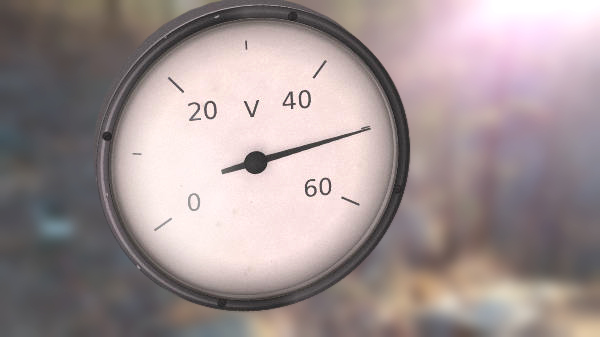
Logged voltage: 50 V
